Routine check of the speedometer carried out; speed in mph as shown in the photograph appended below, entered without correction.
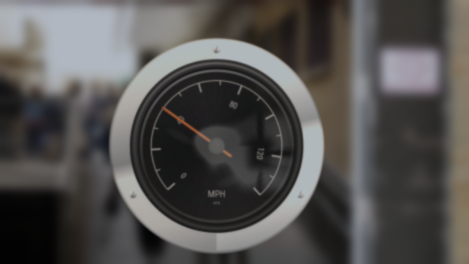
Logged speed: 40 mph
